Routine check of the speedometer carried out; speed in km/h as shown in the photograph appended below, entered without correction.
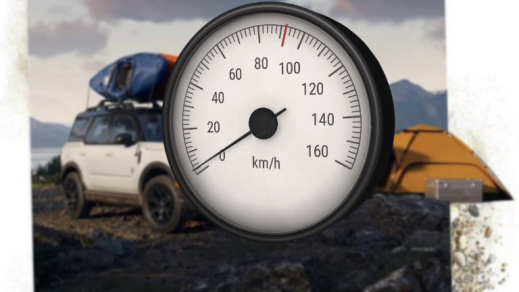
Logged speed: 2 km/h
